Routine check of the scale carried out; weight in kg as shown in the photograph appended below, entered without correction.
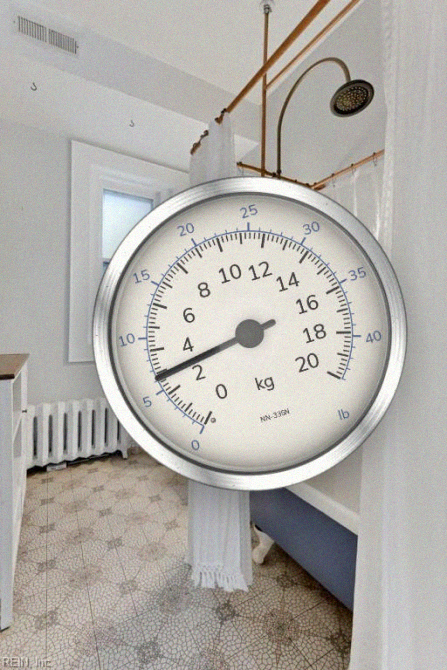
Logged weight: 2.8 kg
